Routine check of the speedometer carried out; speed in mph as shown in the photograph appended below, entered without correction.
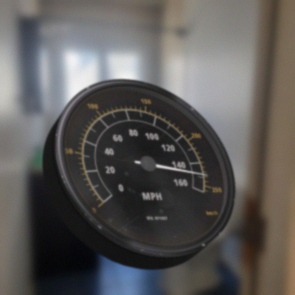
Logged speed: 150 mph
